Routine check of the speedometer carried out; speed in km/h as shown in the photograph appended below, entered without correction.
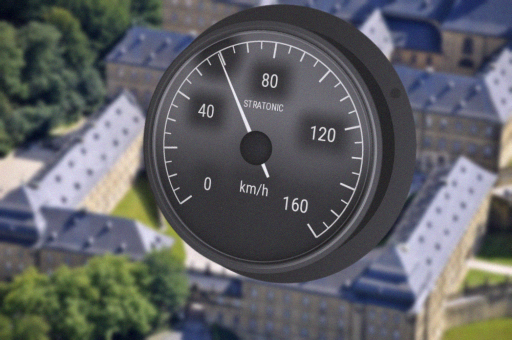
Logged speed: 60 km/h
